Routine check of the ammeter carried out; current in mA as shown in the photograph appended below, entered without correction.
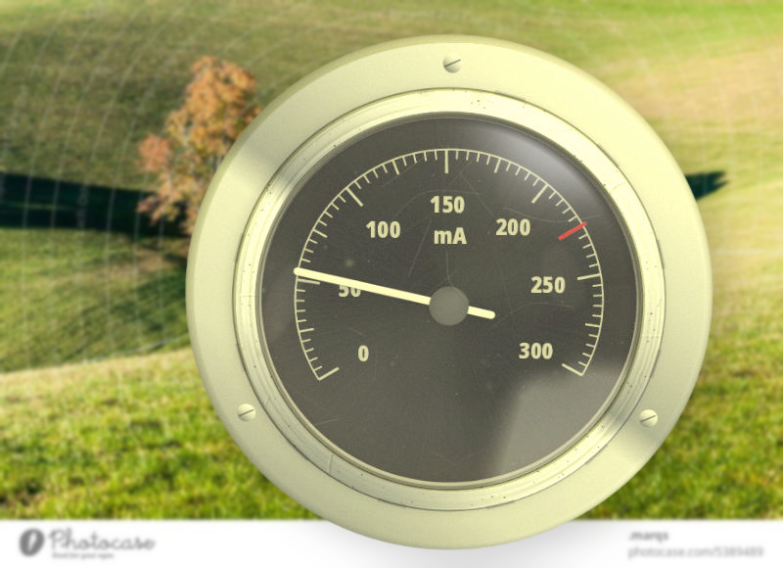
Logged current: 55 mA
